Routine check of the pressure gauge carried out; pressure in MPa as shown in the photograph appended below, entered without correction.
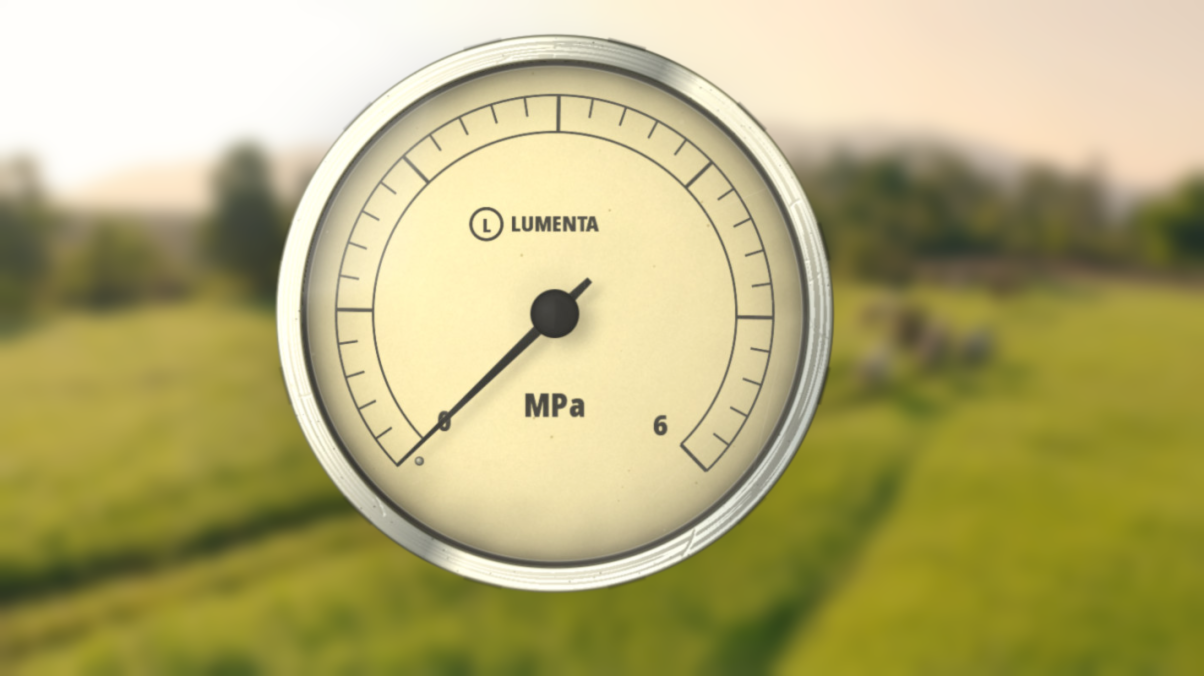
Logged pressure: 0 MPa
